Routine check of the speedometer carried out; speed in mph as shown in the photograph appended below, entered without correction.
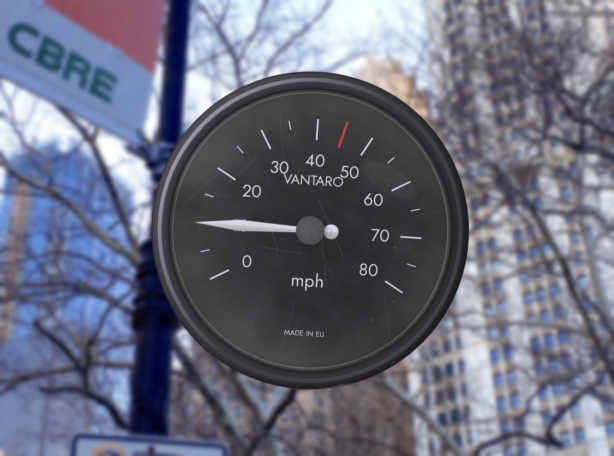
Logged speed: 10 mph
